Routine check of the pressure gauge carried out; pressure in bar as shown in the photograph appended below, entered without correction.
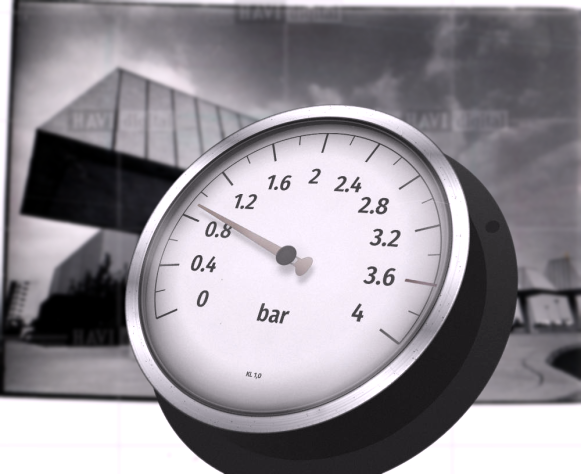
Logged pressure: 0.9 bar
